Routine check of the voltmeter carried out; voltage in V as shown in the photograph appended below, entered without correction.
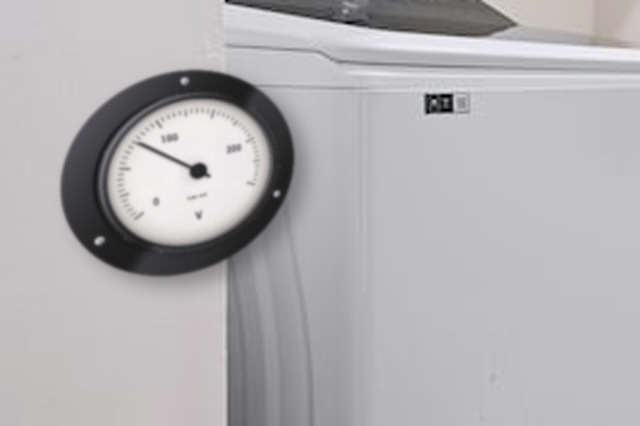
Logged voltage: 75 V
